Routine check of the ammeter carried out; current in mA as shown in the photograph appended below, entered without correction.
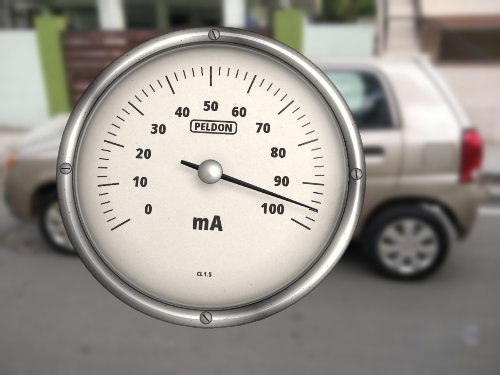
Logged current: 96 mA
